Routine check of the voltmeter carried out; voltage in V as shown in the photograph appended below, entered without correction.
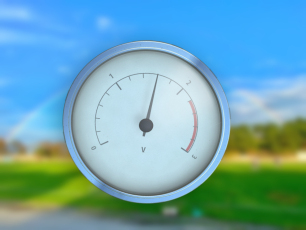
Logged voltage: 1.6 V
